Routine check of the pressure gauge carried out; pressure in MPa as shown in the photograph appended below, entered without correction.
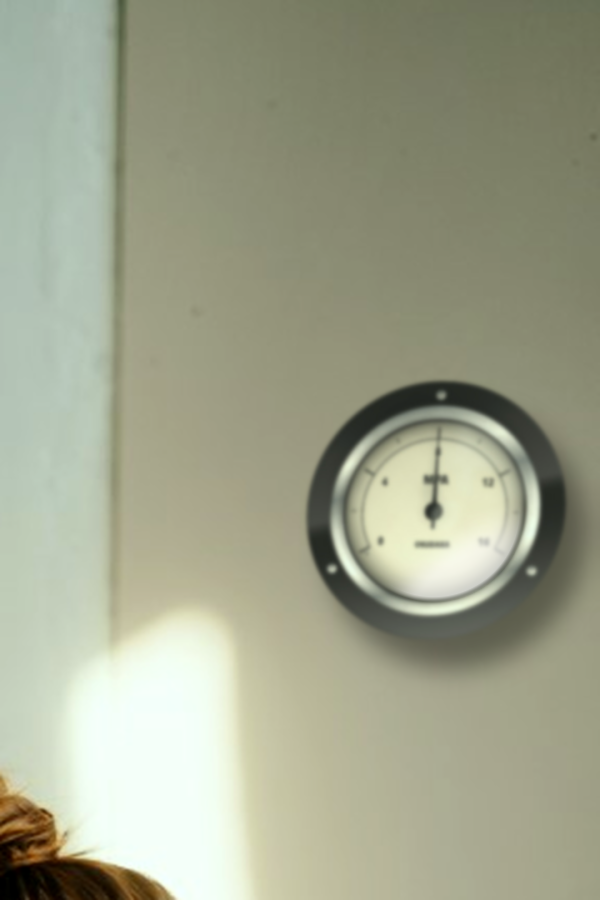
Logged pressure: 8 MPa
